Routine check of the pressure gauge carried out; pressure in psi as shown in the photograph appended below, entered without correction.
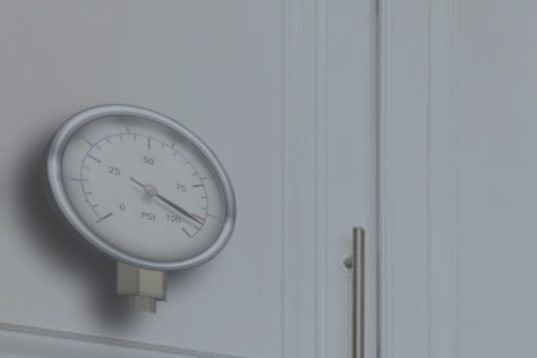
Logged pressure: 92.5 psi
